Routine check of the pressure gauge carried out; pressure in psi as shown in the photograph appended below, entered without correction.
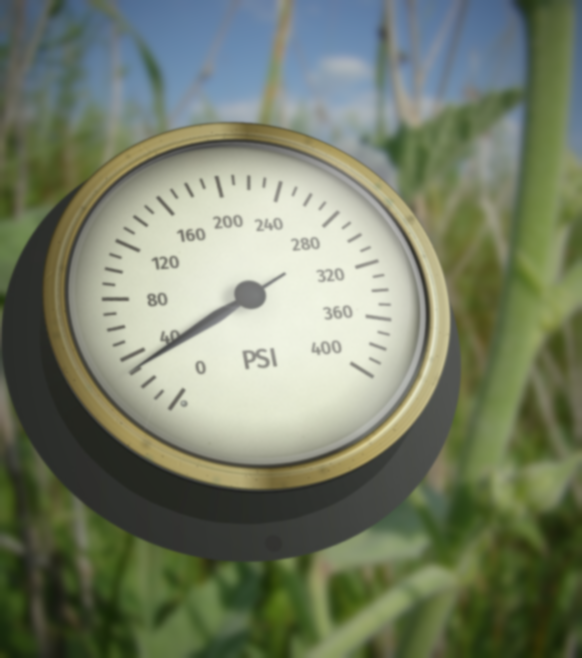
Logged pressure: 30 psi
